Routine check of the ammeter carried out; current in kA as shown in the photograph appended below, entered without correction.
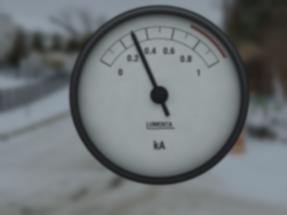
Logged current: 0.3 kA
